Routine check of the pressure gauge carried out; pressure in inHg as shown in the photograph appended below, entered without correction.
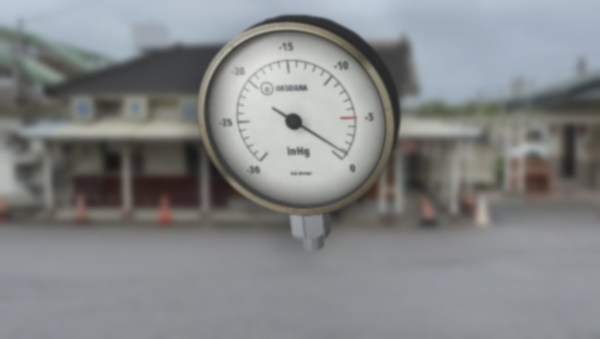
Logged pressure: -1 inHg
